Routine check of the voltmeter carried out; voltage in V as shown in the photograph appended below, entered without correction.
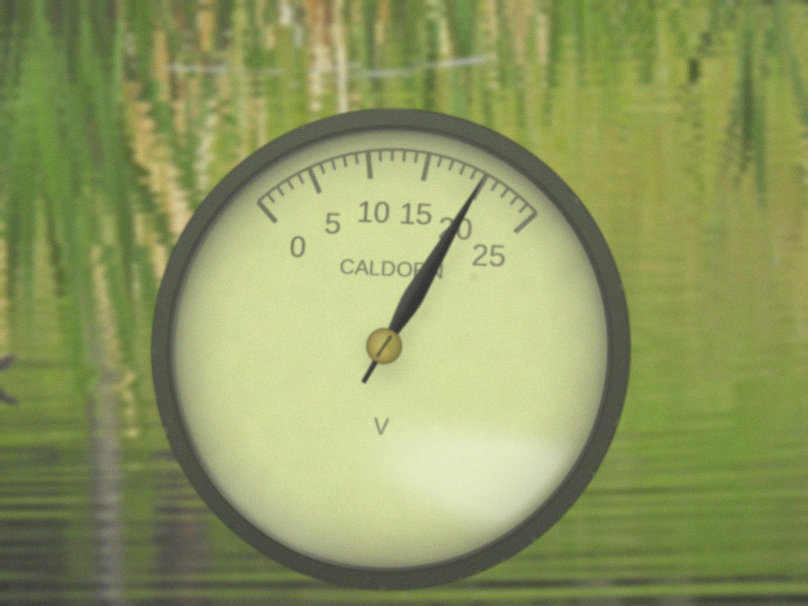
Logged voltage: 20 V
